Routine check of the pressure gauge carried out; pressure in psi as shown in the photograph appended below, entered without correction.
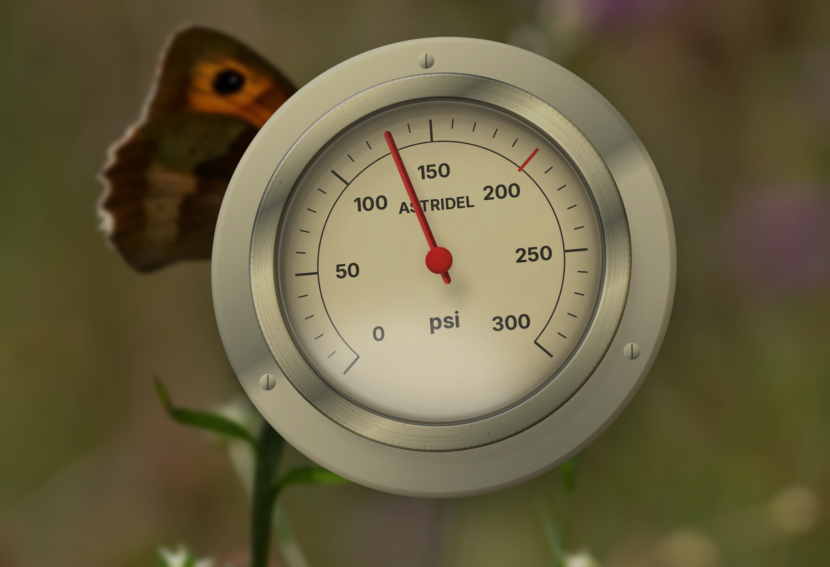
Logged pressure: 130 psi
